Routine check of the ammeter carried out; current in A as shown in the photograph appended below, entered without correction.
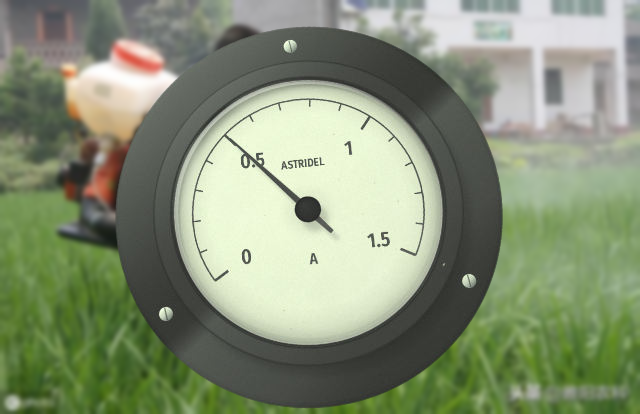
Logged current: 0.5 A
